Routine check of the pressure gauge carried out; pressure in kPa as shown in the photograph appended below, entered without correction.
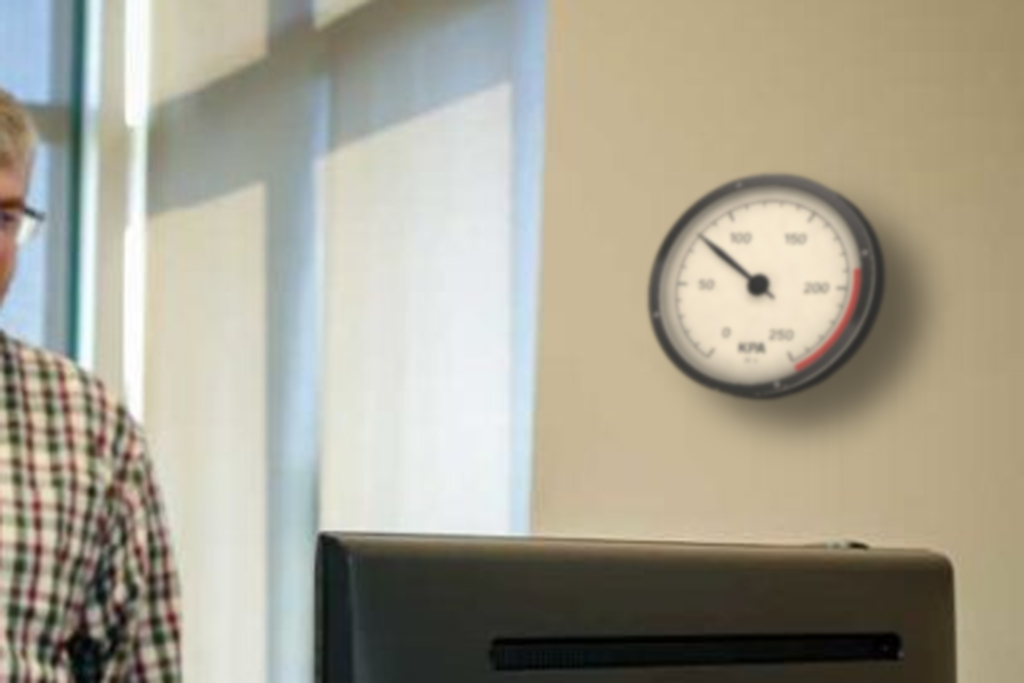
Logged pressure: 80 kPa
